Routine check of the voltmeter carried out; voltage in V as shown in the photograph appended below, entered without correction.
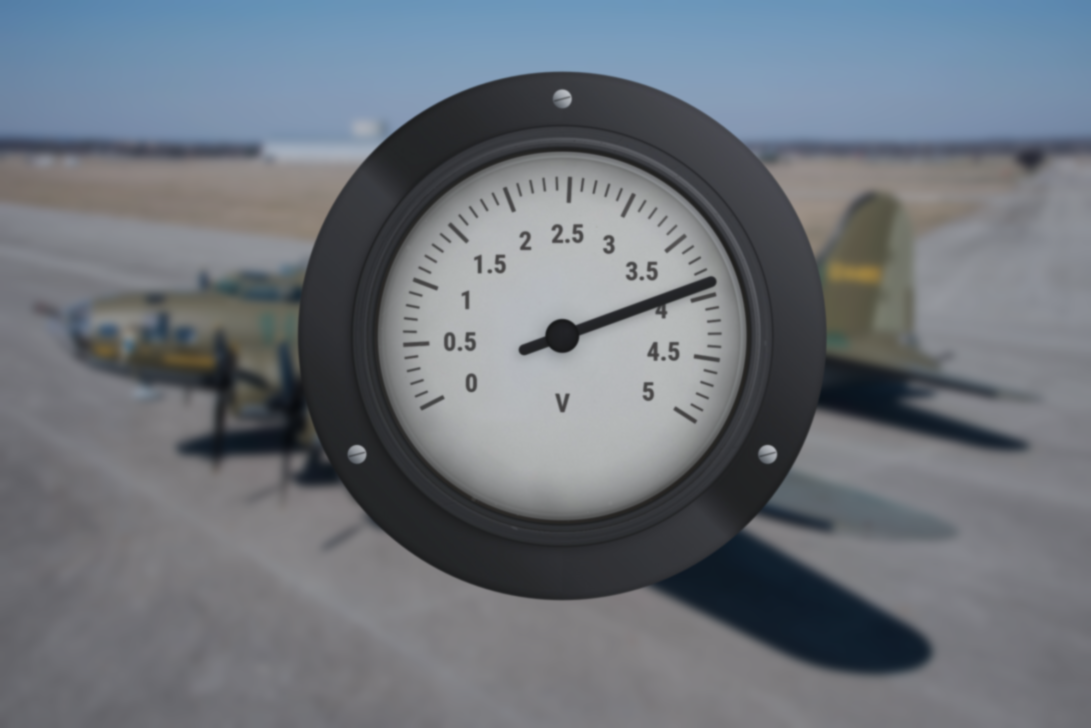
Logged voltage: 3.9 V
